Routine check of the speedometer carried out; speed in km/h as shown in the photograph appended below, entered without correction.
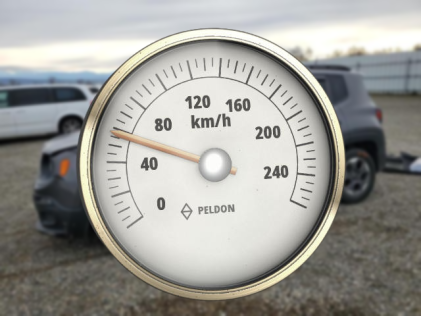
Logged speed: 57.5 km/h
